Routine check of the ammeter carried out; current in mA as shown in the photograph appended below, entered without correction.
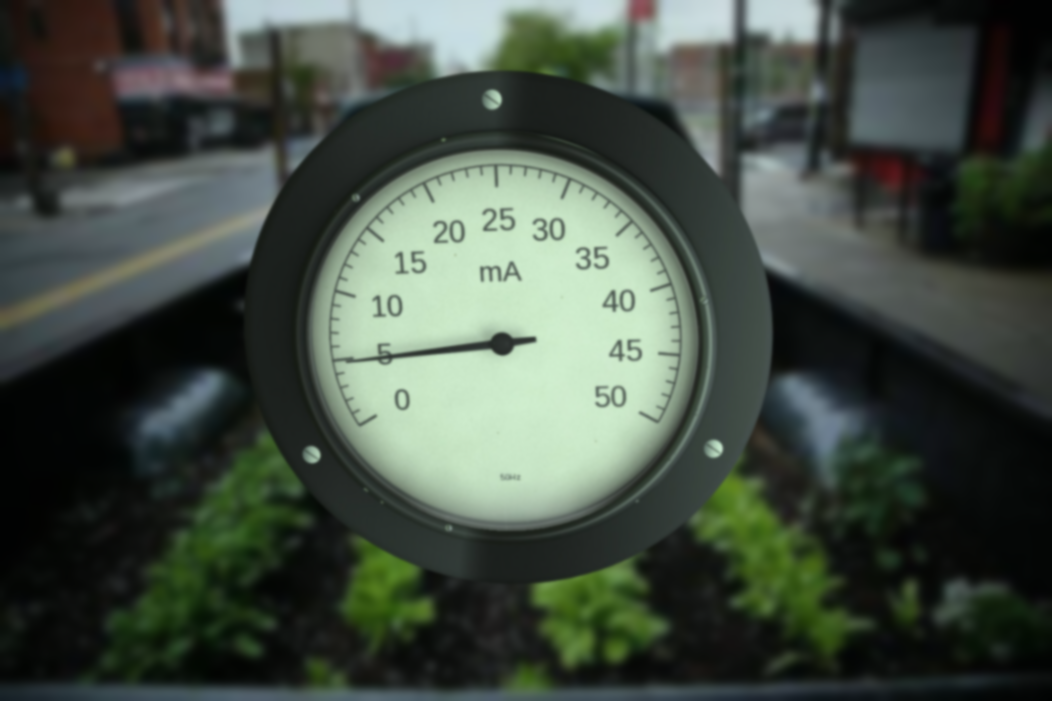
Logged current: 5 mA
